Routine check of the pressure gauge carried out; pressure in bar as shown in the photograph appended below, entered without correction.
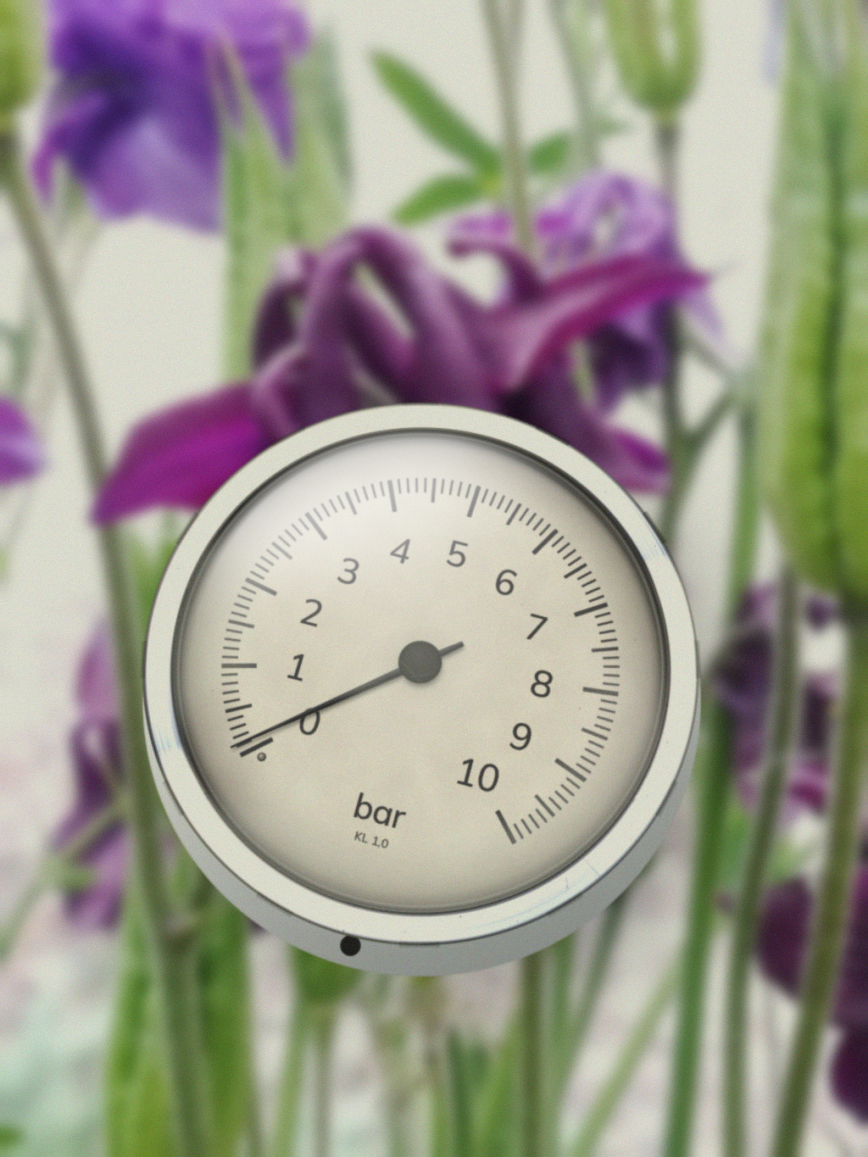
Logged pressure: 0.1 bar
